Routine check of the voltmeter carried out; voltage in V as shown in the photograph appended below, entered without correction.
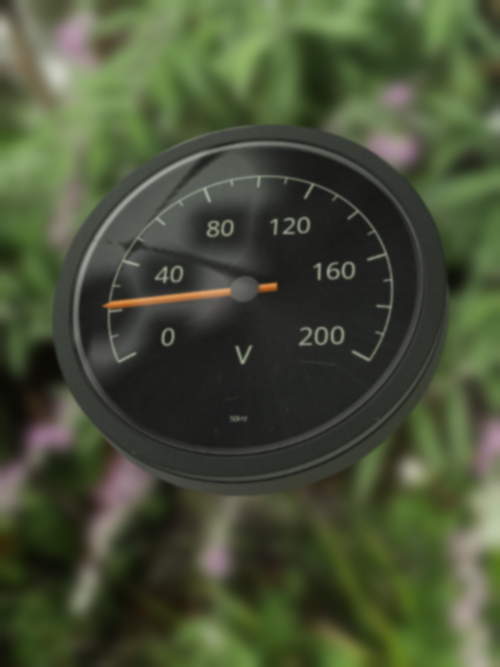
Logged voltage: 20 V
